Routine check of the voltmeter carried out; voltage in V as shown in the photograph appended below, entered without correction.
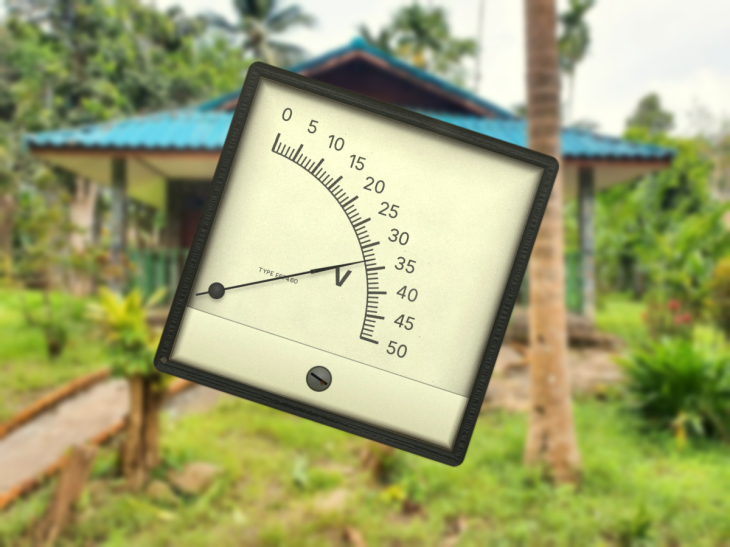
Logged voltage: 33 V
